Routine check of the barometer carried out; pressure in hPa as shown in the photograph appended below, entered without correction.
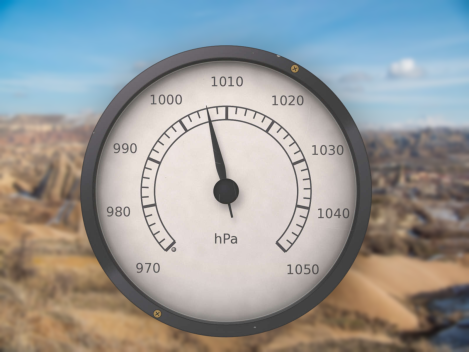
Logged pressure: 1006 hPa
